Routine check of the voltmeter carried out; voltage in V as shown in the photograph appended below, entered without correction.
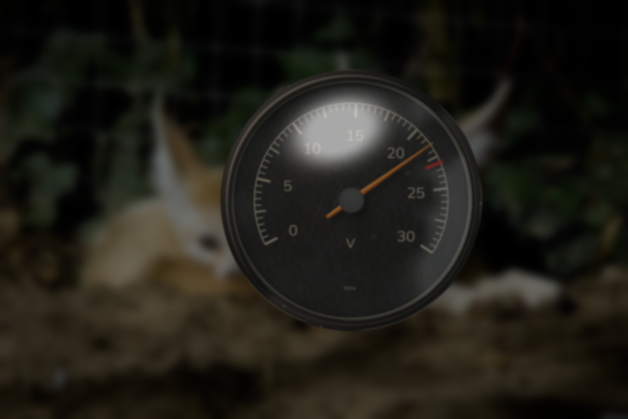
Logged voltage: 21.5 V
